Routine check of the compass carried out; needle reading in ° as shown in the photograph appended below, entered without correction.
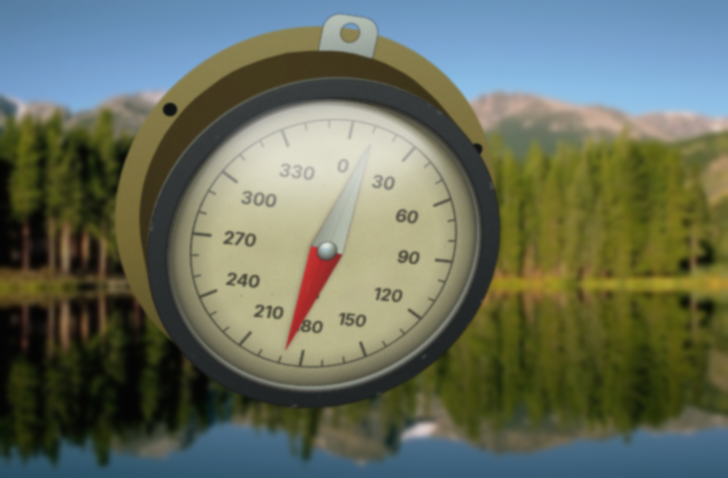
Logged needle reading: 190 °
